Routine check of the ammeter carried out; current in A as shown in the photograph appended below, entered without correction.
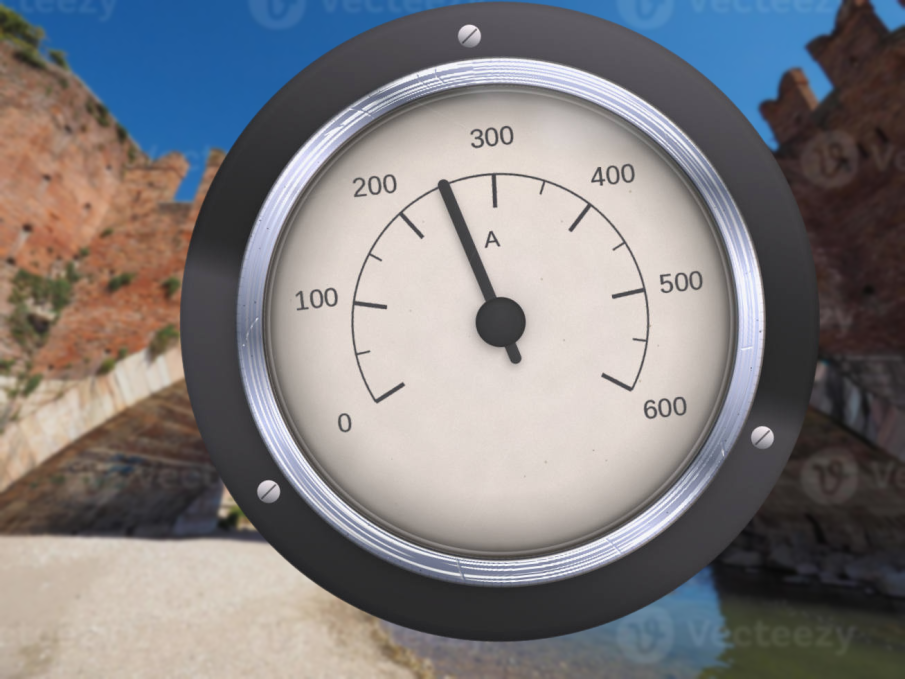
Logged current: 250 A
